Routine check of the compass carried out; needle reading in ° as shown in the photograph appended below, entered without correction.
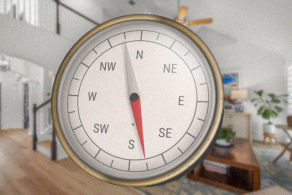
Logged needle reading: 165 °
